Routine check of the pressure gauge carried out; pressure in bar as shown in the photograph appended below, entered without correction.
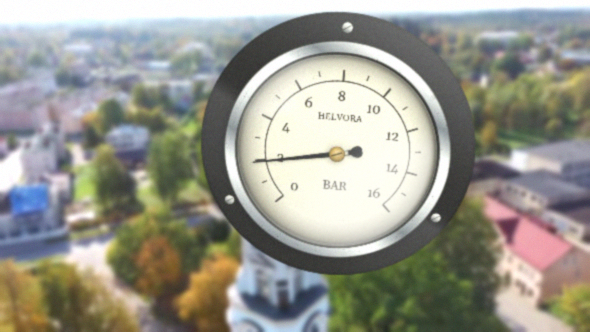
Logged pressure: 2 bar
